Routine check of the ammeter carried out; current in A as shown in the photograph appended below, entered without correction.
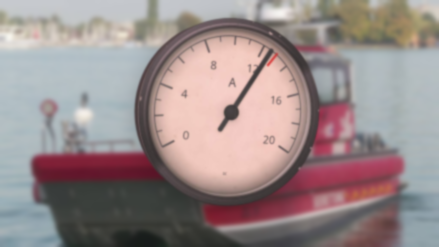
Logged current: 12.5 A
